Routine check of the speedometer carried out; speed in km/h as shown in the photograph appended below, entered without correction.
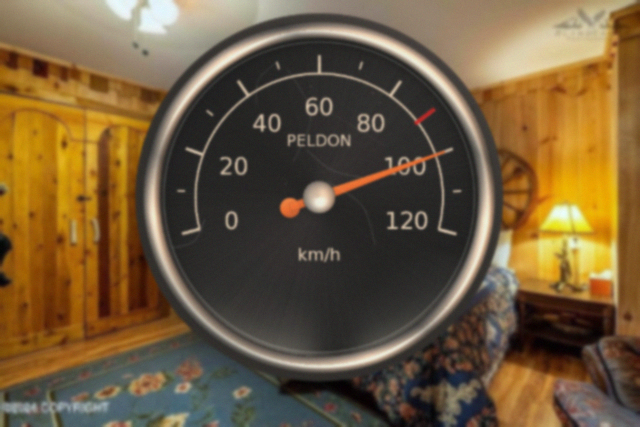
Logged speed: 100 km/h
